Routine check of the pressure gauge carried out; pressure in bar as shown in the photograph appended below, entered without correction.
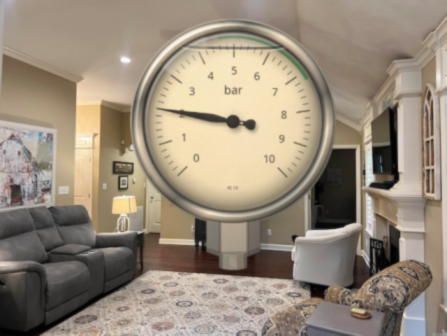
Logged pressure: 2 bar
